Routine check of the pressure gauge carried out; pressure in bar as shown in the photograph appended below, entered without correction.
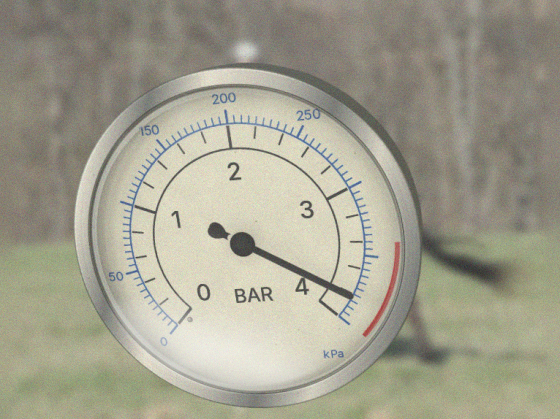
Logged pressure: 3.8 bar
